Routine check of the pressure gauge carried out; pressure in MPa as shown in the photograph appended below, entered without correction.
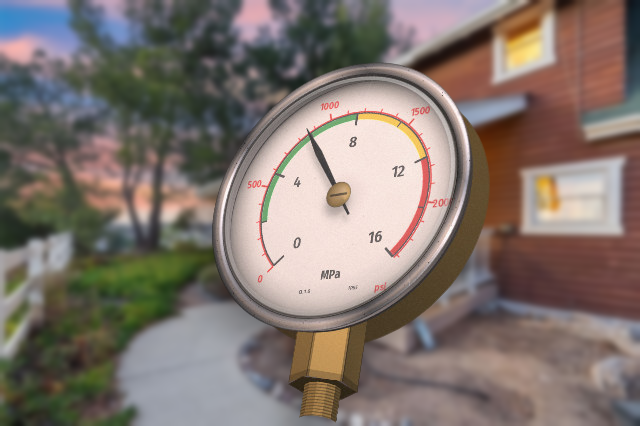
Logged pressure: 6 MPa
